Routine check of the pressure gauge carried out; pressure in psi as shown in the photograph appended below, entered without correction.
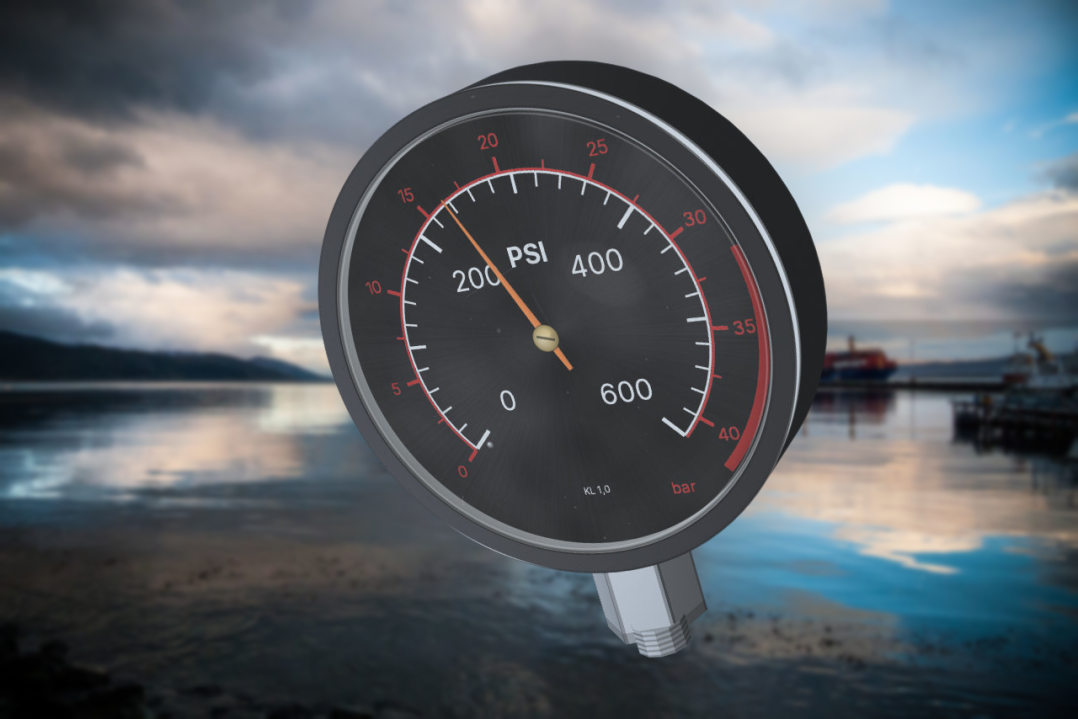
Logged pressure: 240 psi
